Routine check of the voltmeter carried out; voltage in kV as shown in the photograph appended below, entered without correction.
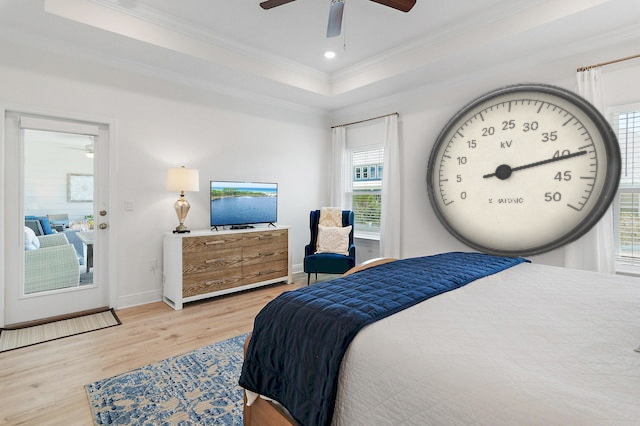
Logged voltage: 41 kV
